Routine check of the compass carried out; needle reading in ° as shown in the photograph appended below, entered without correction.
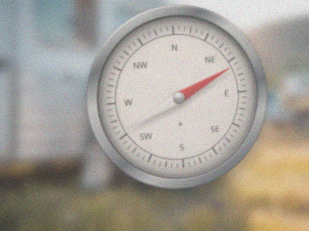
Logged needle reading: 65 °
